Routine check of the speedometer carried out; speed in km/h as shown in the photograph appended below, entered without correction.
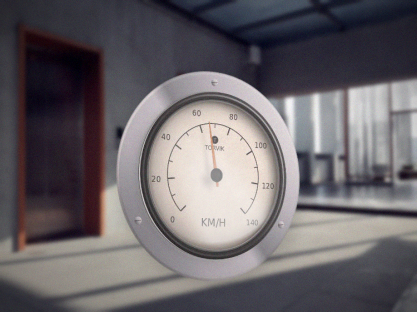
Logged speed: 65 km/h
